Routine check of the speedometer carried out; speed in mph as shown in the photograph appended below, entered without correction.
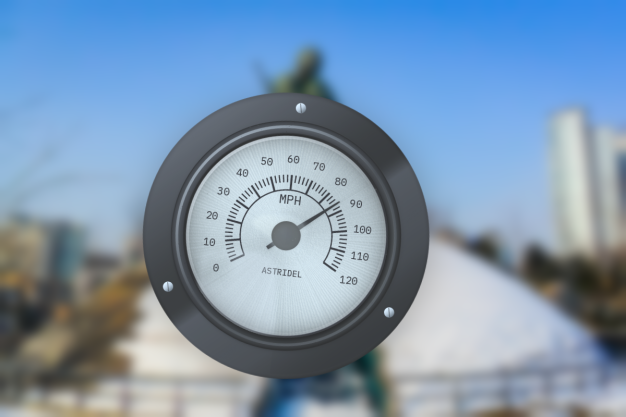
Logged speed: 86 mph
